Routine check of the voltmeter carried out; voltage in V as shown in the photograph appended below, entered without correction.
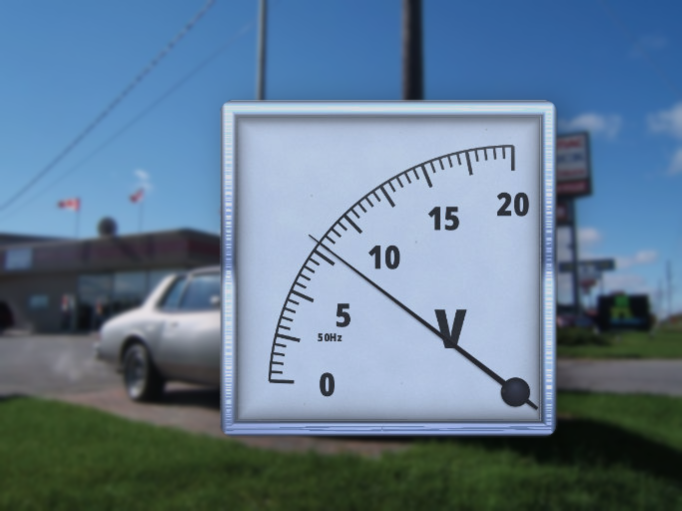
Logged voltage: 8 V
